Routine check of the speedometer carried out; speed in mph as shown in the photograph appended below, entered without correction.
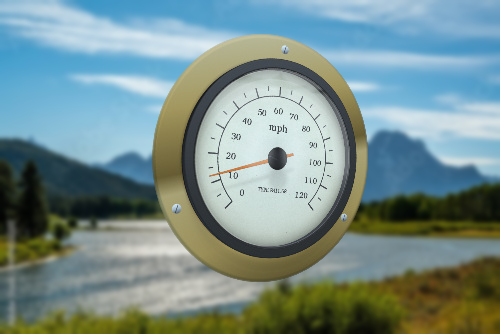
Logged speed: 12.5 mph
